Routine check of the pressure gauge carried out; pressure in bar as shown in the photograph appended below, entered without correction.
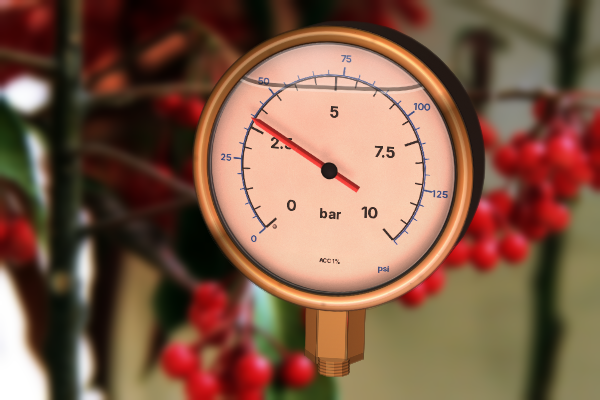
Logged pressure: 2.75 bar
